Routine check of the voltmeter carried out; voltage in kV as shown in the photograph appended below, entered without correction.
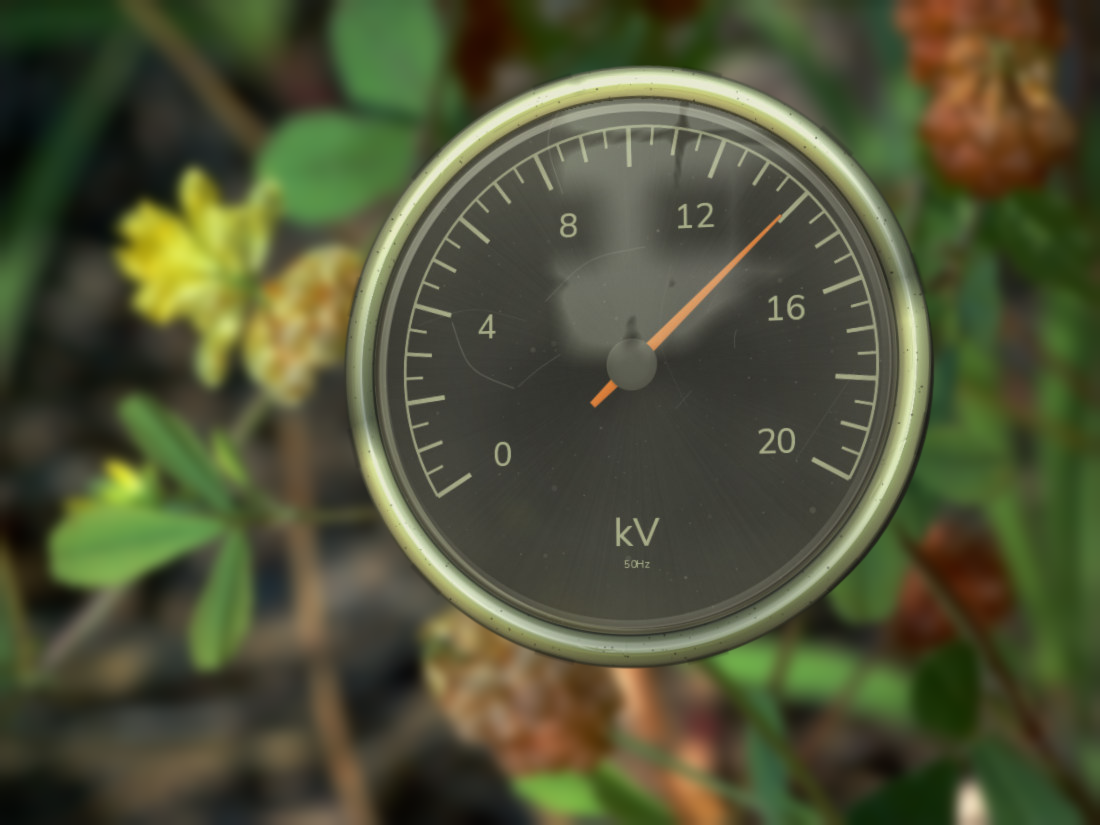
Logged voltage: 14 kV
